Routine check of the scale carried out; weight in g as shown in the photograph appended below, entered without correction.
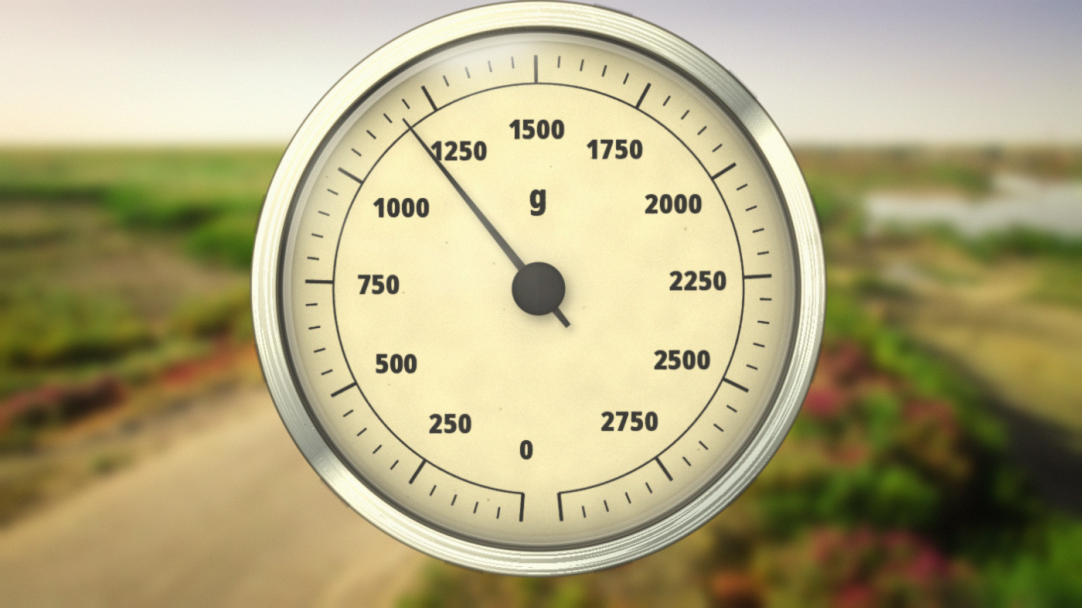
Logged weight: 1175 g
